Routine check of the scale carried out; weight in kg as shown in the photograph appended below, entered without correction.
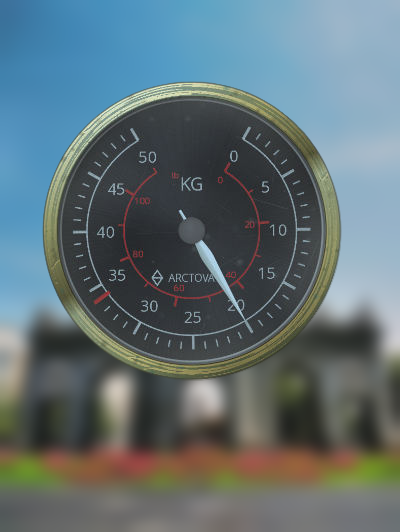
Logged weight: 20 kg
